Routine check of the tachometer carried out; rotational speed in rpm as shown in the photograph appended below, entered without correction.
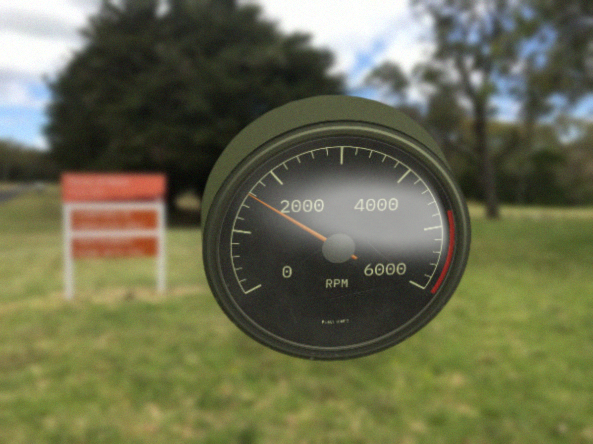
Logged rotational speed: 1600 rpm
